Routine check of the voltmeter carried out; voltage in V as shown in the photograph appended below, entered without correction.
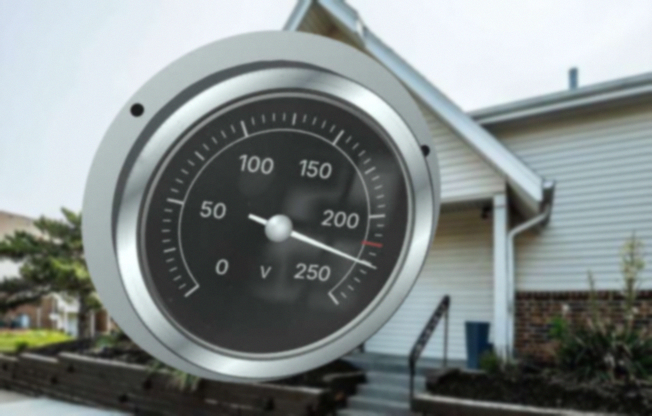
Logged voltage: 225 V
